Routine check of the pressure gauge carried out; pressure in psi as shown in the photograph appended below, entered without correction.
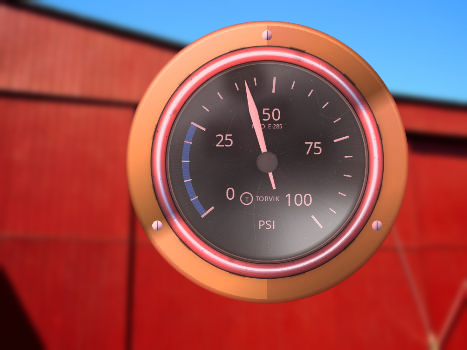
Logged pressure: 42.5 psi
